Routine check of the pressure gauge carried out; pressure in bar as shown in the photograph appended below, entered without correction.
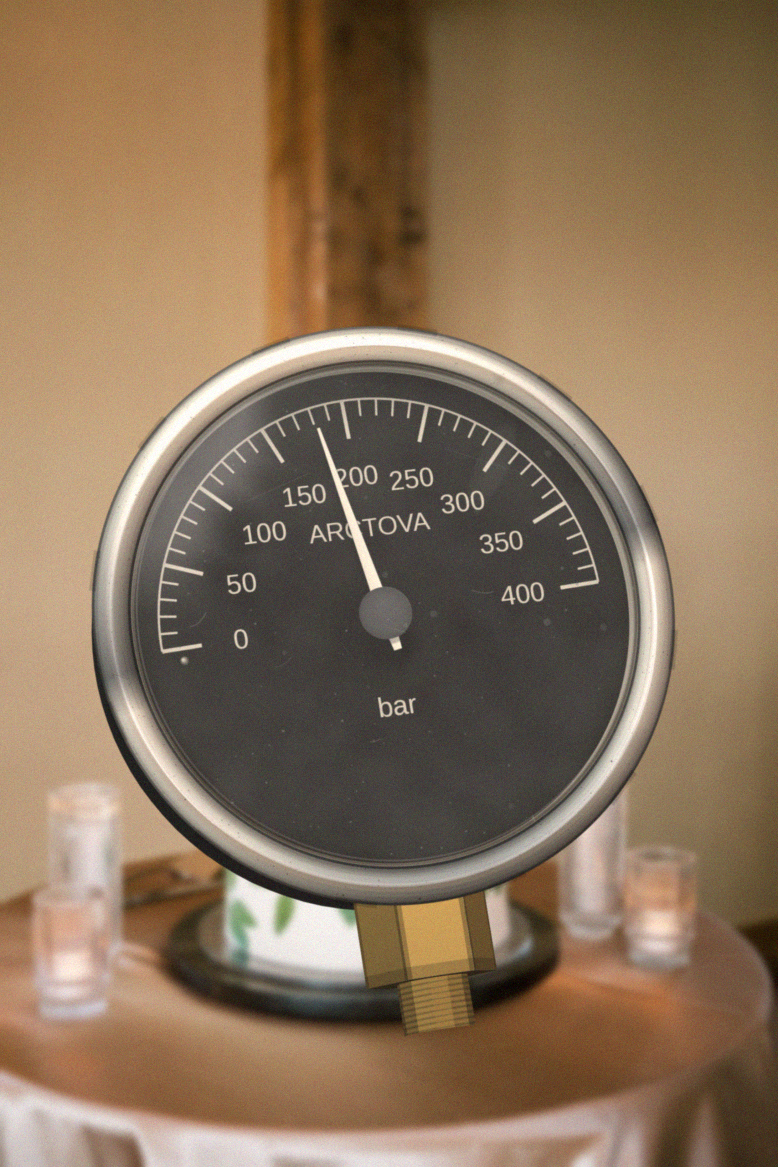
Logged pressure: 180 bar
